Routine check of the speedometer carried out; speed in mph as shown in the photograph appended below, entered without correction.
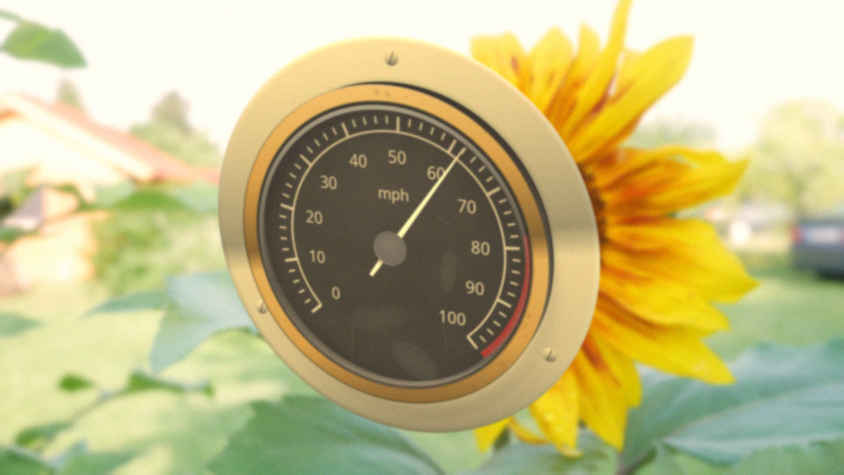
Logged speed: 62 mph
